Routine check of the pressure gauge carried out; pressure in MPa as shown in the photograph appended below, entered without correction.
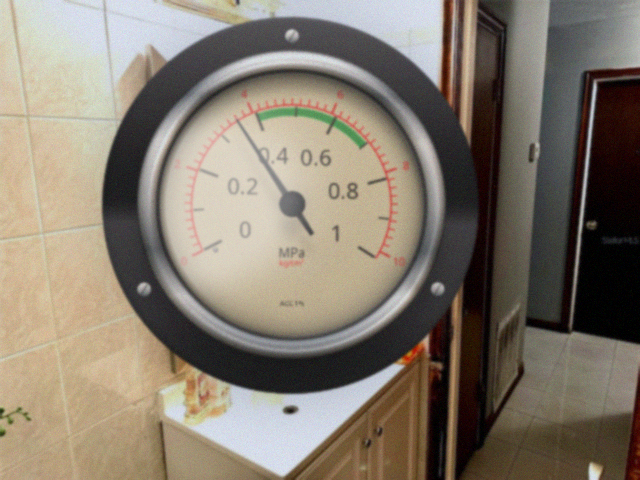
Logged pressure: 0.35 MPa
